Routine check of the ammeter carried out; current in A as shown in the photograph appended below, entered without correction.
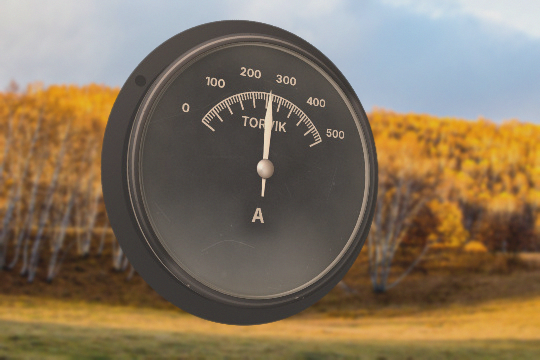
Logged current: 250 A
